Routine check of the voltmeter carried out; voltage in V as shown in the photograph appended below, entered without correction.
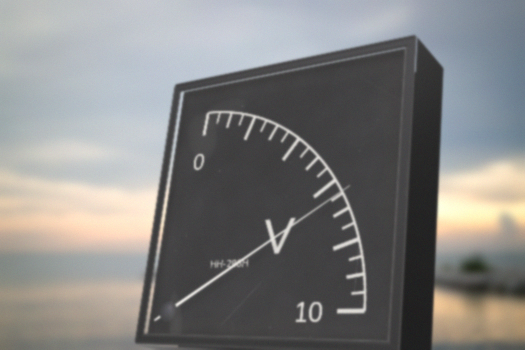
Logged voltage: 6.5 V
